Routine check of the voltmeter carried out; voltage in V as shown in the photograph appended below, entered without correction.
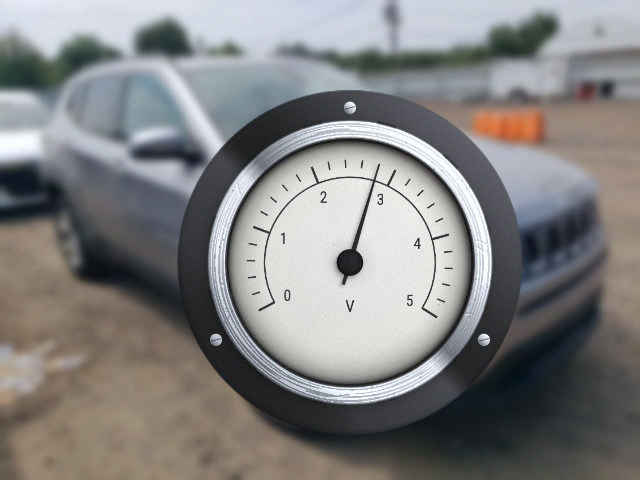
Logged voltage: 2.8 V
